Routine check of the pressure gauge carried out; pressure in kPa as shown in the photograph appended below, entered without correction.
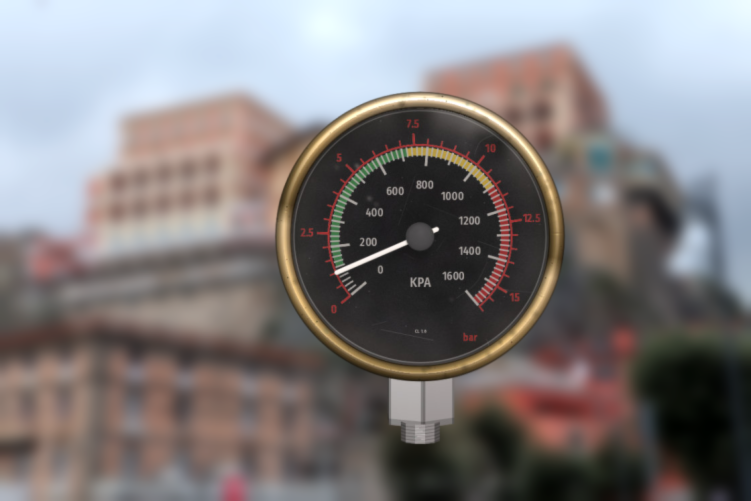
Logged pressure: 100 kPa
